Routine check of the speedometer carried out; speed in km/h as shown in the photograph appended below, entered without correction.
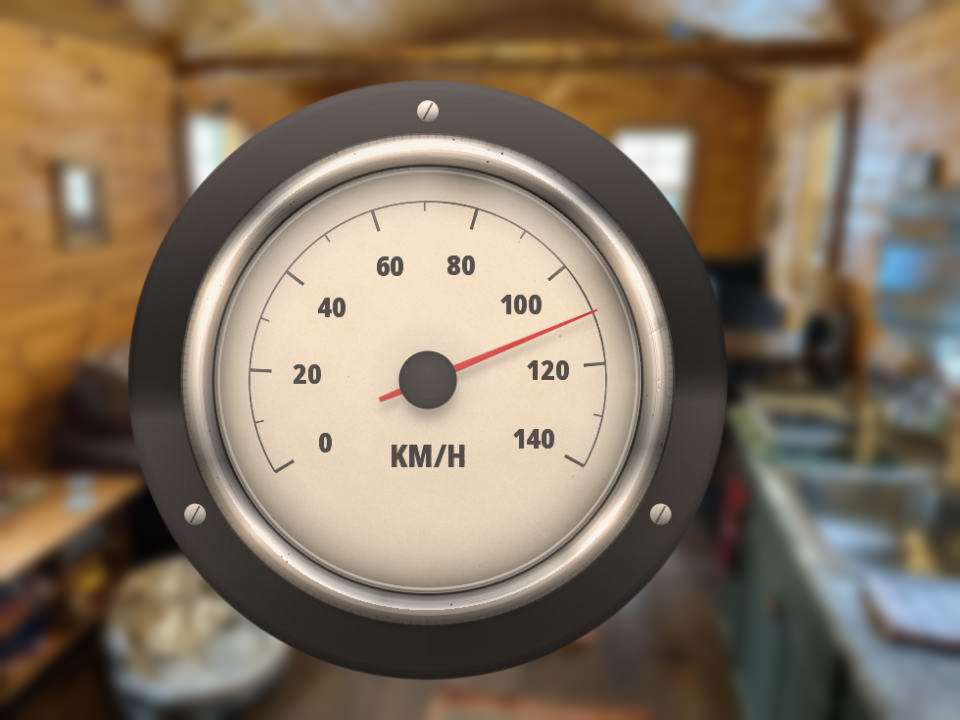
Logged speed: 110 km/h
